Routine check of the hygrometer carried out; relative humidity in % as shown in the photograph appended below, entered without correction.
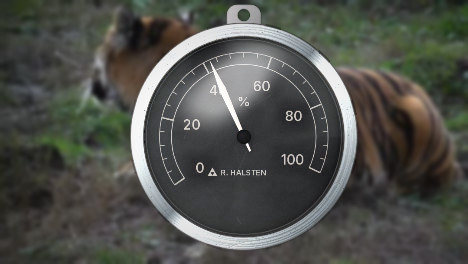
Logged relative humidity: 42 %
